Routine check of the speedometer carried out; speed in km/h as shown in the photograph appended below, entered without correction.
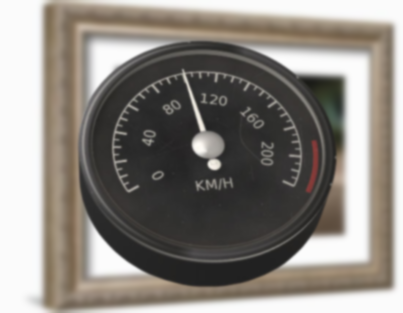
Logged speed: 100 km/h
